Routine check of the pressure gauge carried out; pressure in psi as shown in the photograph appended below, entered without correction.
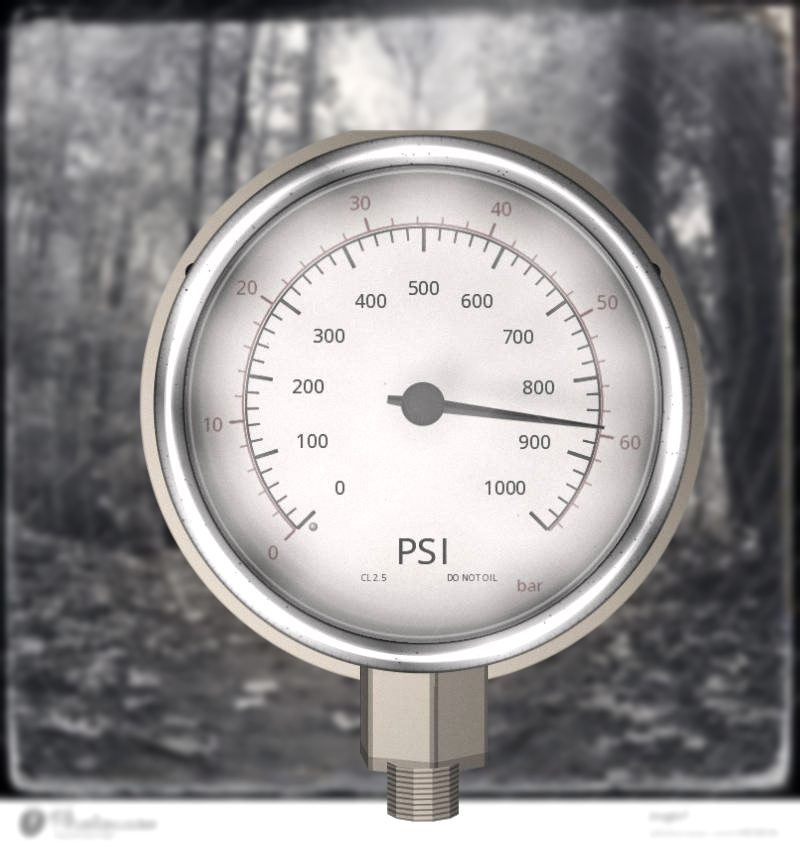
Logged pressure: 860 psi
